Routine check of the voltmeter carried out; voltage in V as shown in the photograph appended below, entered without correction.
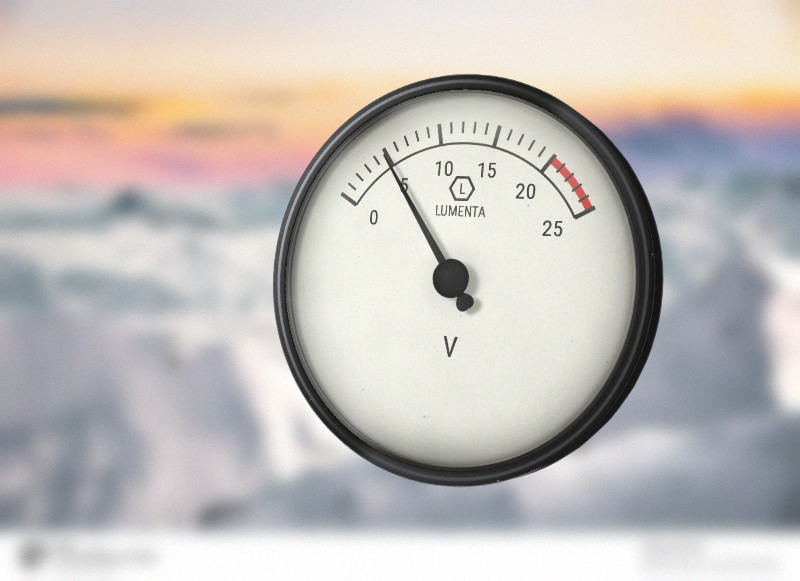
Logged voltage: 5 V
